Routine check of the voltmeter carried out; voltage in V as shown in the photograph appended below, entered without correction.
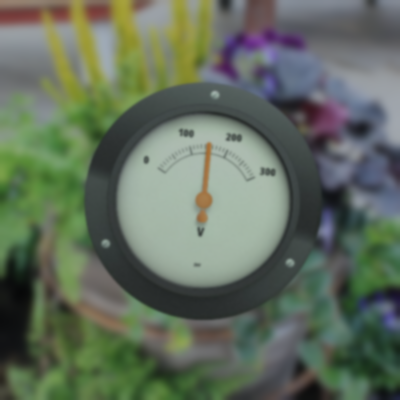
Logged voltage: 150 V
